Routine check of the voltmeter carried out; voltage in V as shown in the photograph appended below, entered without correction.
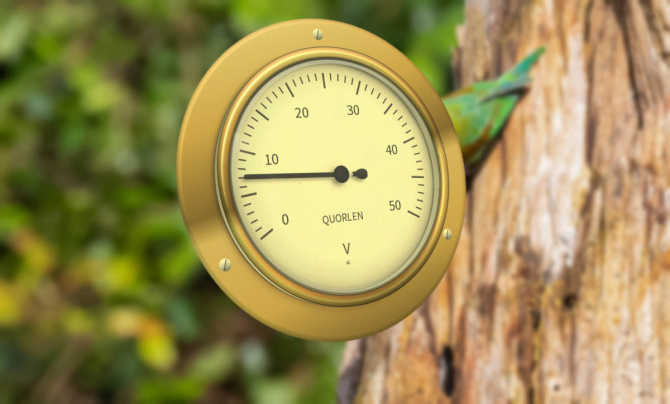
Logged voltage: 7 V
